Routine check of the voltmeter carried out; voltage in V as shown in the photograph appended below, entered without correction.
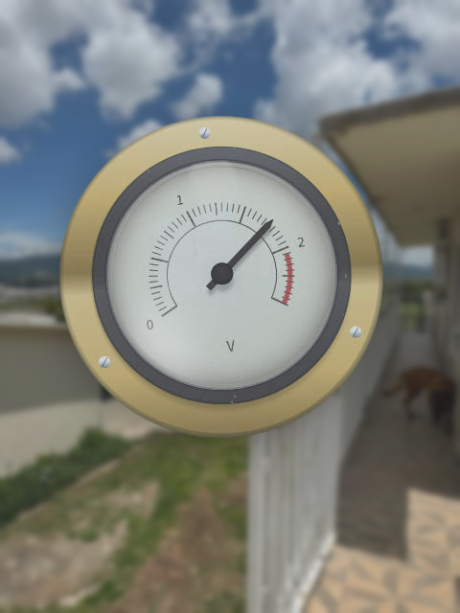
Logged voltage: 1.75 V
